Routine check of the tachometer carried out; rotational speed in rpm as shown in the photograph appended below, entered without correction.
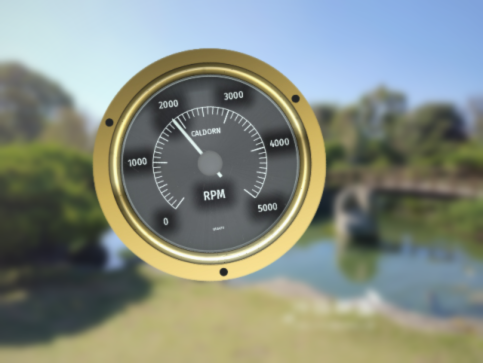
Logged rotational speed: 1900 rpm
